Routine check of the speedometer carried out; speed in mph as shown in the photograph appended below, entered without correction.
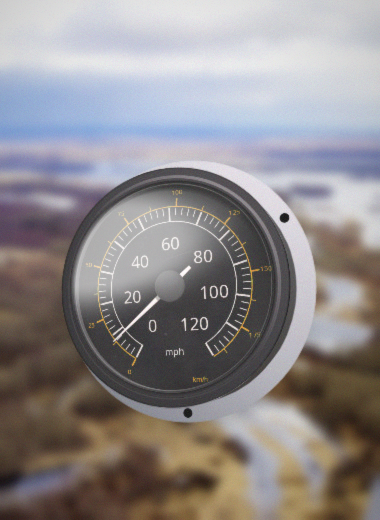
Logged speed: 8 mph
